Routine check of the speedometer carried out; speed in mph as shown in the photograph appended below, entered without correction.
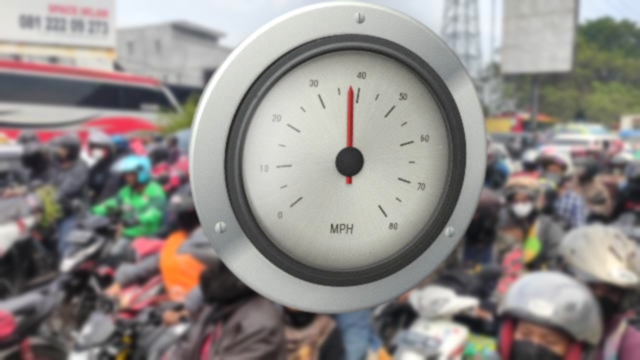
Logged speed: 37.5 mph
